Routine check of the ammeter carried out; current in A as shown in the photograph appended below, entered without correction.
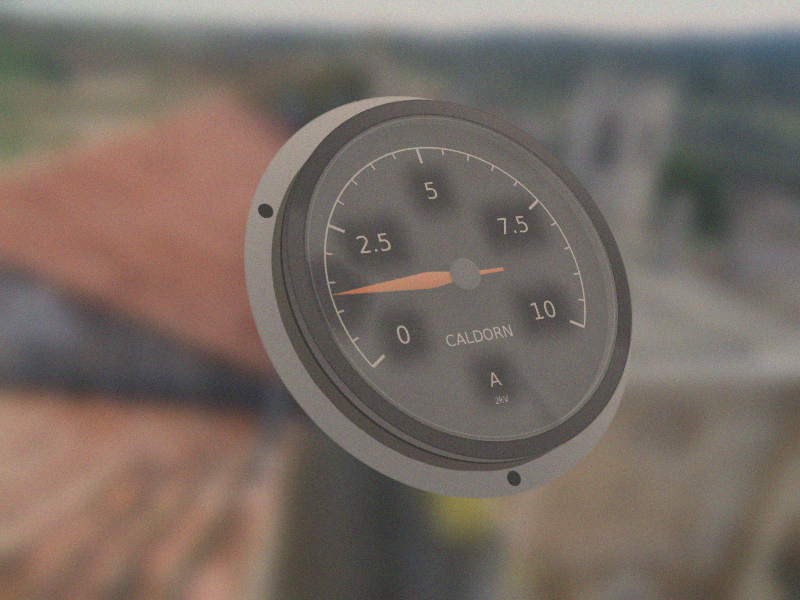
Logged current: 1.25 A
